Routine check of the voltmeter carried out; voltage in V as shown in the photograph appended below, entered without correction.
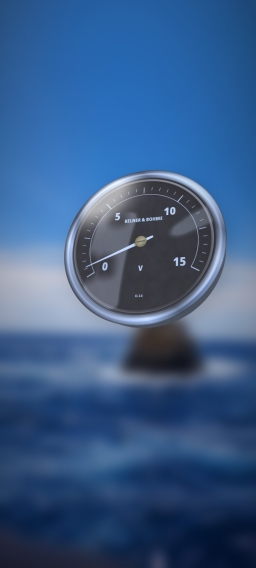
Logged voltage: 0.5 V
